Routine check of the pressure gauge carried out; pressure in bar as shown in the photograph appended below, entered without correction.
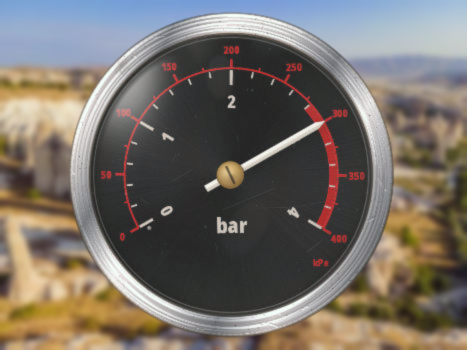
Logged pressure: 3 bar
